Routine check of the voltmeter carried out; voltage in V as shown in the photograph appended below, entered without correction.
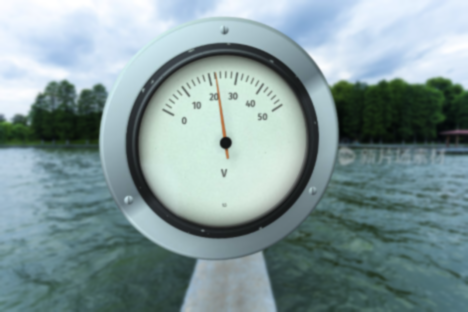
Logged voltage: 22 V
